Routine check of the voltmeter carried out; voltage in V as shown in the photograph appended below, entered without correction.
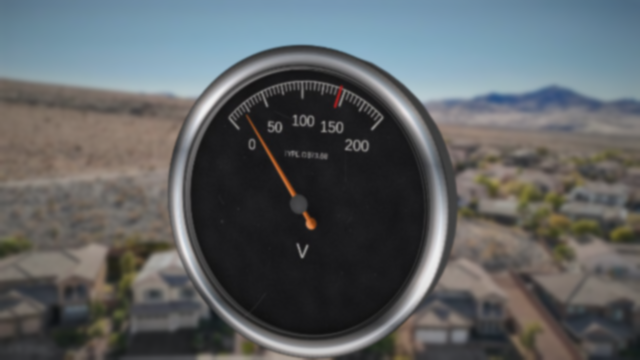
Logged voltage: 25 V
